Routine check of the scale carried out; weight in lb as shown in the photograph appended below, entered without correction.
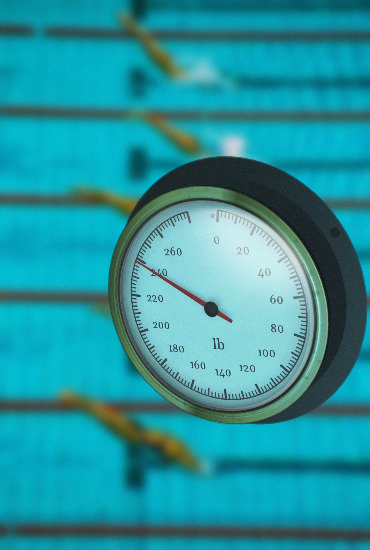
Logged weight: 240 lb
